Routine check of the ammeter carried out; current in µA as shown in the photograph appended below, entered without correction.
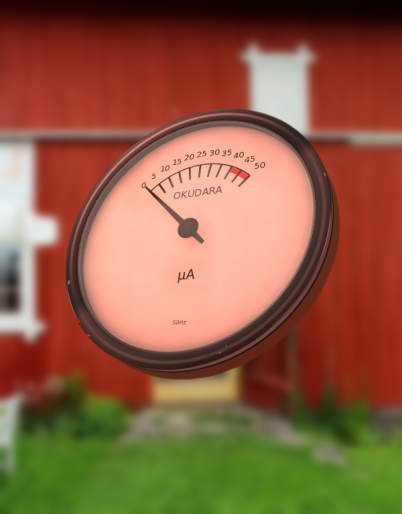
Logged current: 0 µA
